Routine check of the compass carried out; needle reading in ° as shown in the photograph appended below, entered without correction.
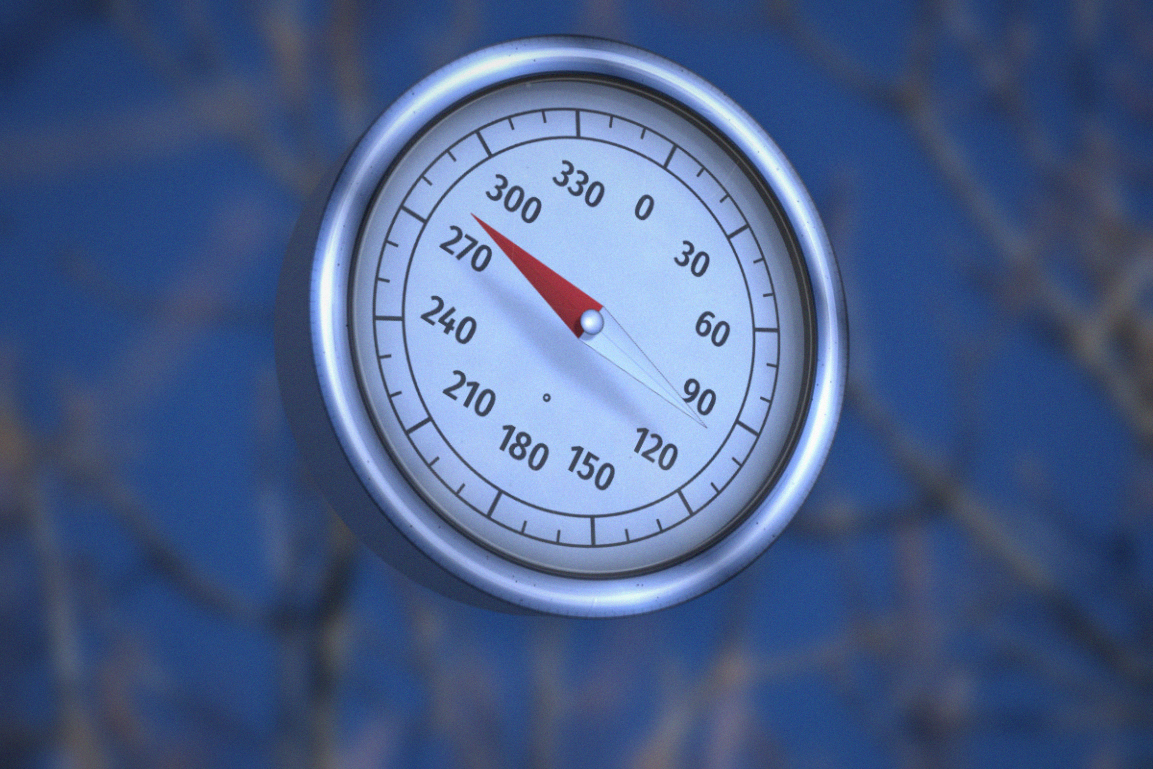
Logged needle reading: 280 °
